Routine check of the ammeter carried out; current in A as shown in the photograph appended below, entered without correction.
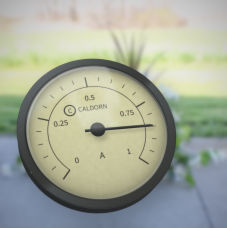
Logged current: 0.85 A
